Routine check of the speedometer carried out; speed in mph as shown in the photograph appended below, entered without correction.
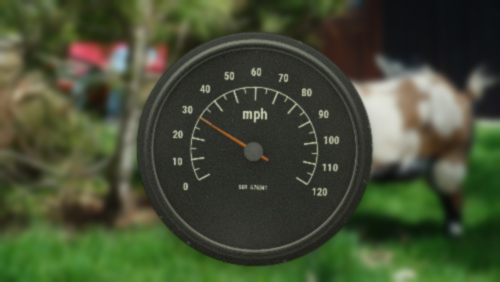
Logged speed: 30 mph
